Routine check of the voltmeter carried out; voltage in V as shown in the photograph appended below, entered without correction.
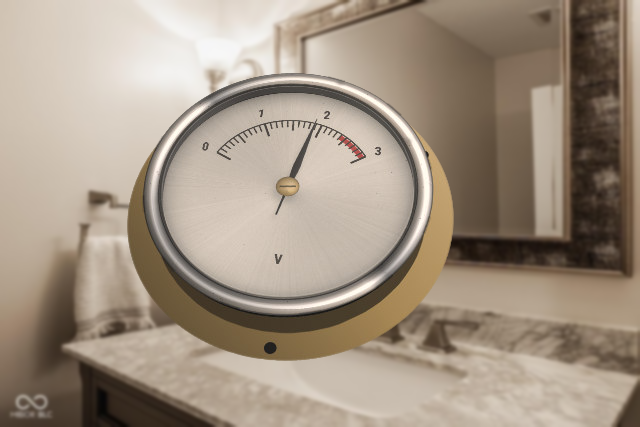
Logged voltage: 1.9 V
